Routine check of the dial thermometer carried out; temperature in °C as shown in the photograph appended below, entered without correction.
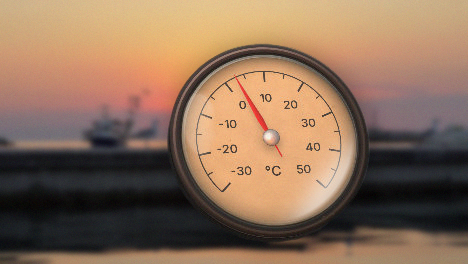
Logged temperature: 2.5 °C
